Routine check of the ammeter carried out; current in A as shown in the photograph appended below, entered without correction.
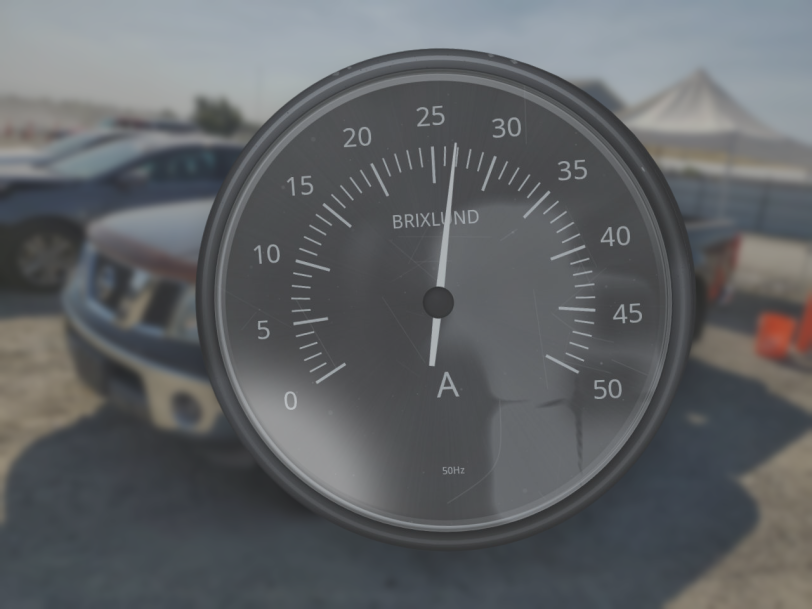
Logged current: 27 A
